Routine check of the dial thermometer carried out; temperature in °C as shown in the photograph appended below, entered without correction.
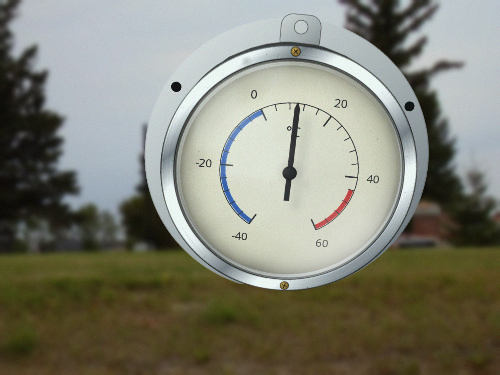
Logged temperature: 10 °C
